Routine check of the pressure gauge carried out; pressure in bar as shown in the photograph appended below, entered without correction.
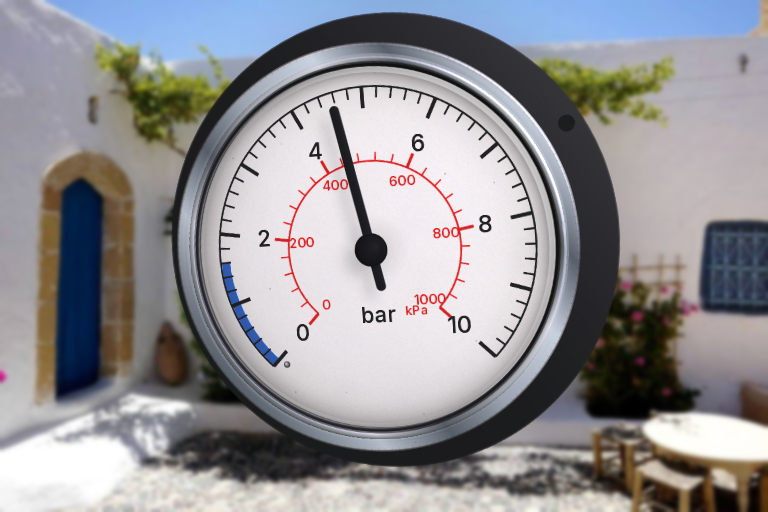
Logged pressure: 4.6 bar
